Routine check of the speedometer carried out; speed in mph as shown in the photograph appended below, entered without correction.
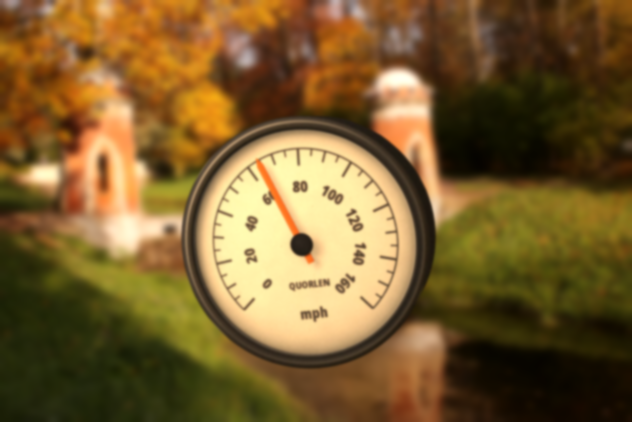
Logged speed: 65 mph
